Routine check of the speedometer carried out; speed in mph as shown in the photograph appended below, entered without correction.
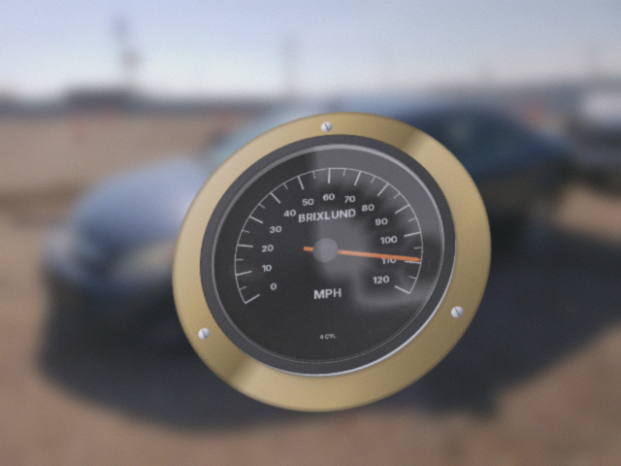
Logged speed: 110 mph
